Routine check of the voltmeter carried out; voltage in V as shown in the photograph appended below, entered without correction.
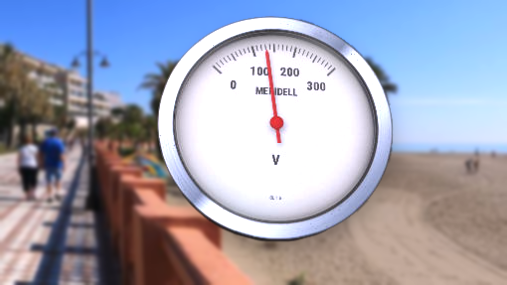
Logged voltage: 130 V
